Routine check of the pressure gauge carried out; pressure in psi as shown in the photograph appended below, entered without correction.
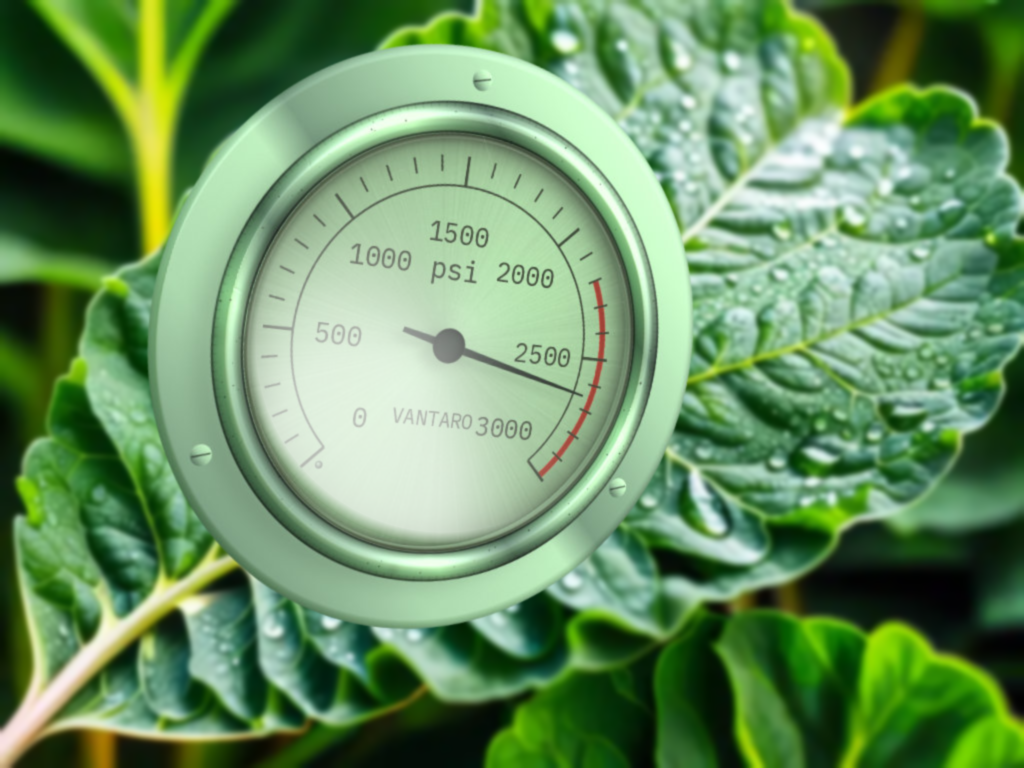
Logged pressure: 2650 psi
